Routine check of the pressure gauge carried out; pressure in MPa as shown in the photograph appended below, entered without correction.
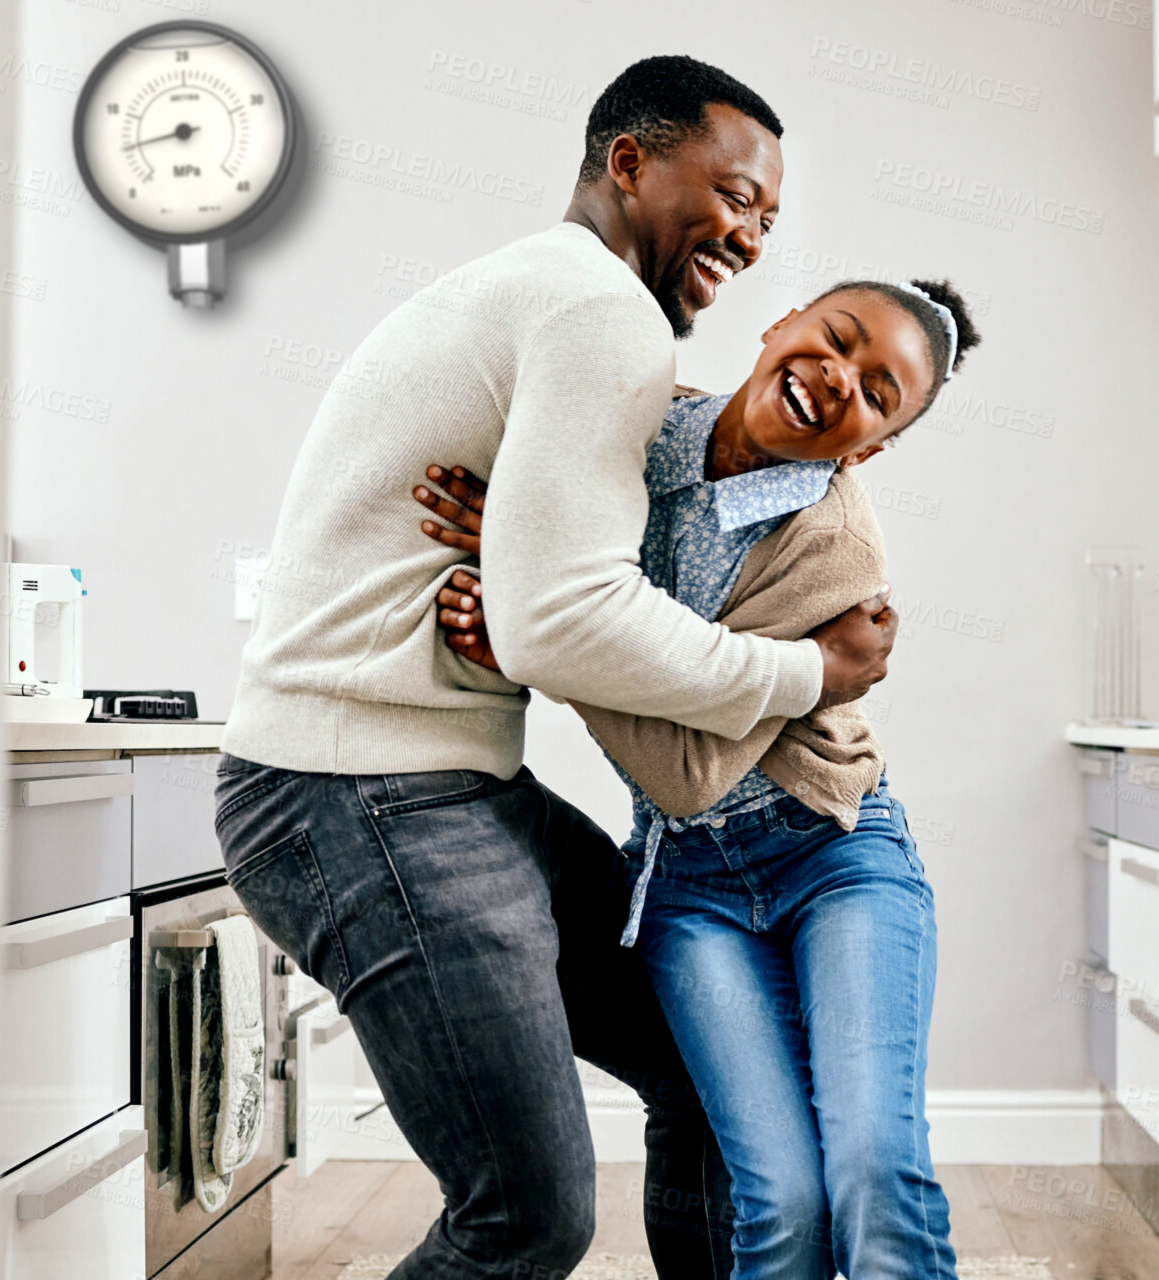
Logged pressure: 5 MPa
